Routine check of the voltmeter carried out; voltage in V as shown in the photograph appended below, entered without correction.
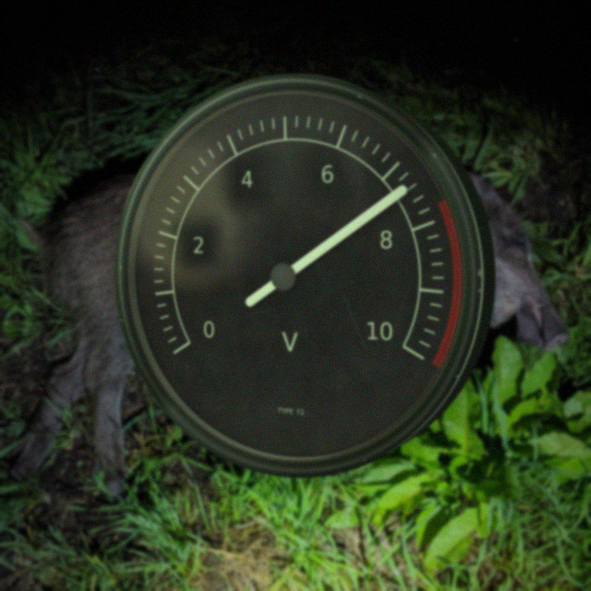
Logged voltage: 7.4 V
